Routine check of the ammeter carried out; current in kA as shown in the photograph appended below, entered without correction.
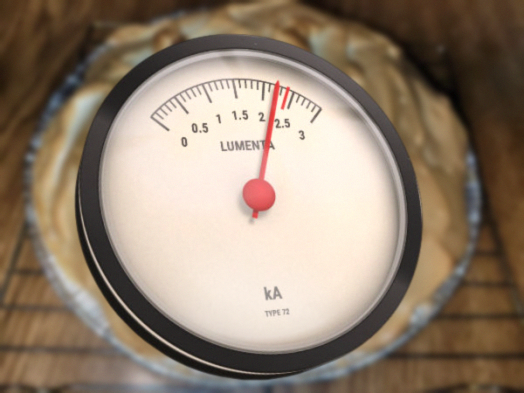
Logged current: 2.2 kA
